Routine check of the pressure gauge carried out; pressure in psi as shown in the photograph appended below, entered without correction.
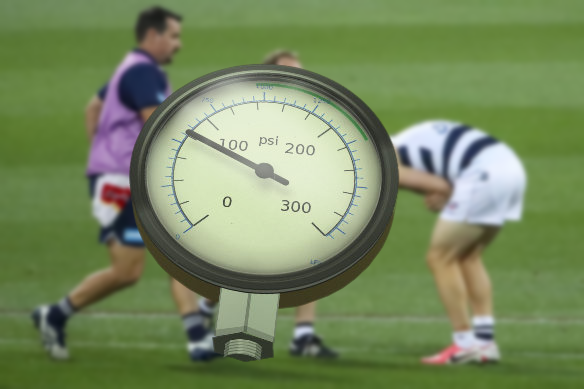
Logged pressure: 80 psi
